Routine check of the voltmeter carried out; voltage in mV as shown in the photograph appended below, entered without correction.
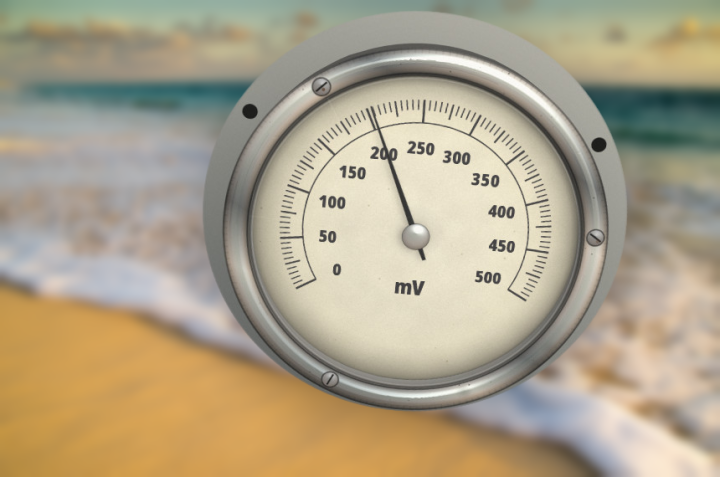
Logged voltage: 205 mV
